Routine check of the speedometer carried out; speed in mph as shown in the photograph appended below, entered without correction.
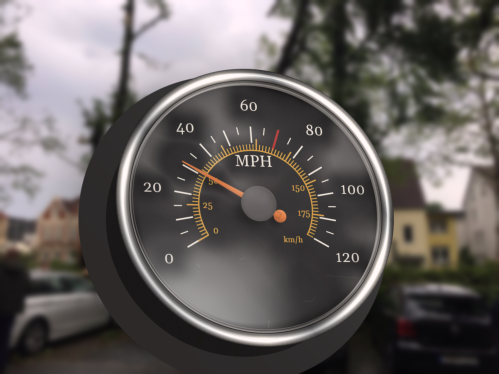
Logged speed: 30 mph
